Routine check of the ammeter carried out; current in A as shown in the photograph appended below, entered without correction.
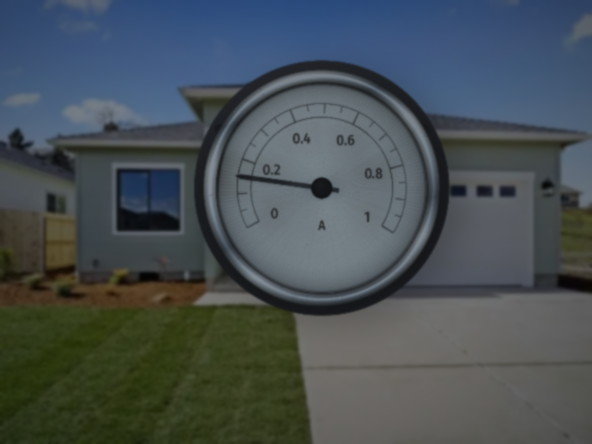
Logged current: 0.15 A
